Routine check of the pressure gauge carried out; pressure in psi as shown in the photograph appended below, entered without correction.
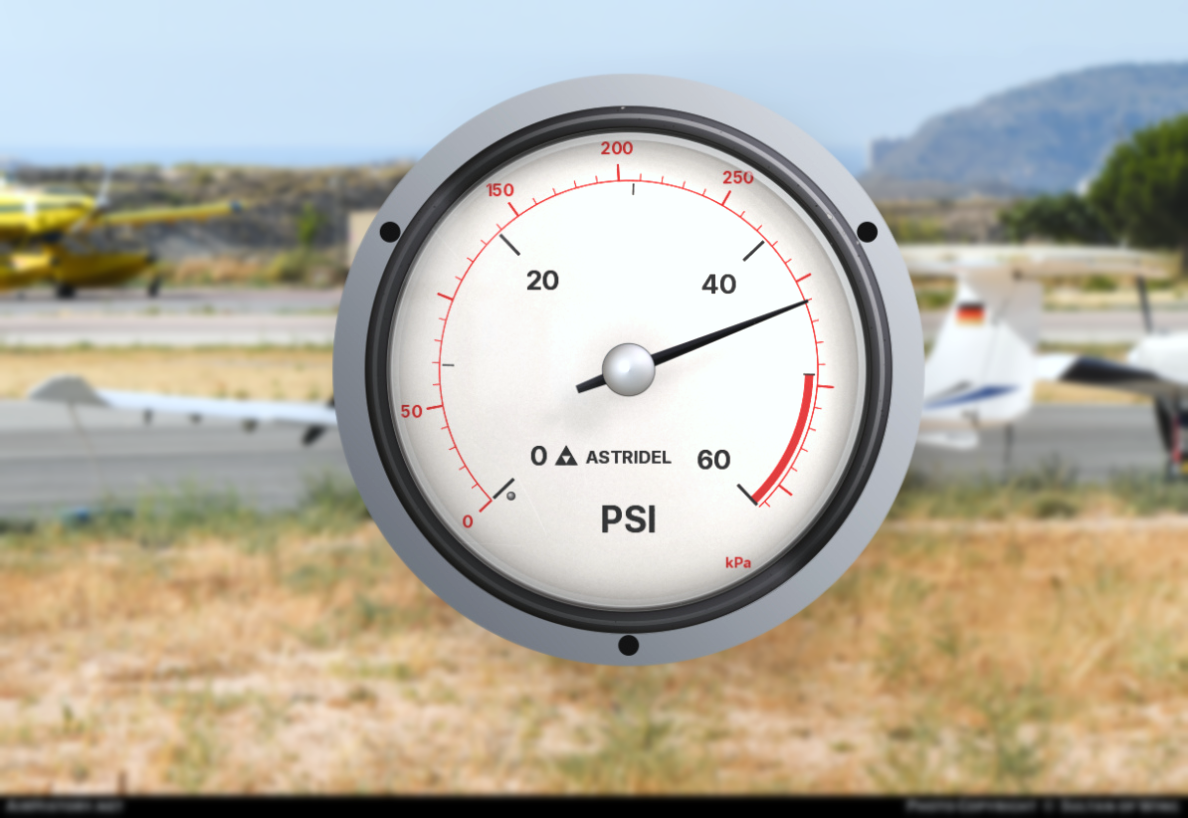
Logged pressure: 45 psi
